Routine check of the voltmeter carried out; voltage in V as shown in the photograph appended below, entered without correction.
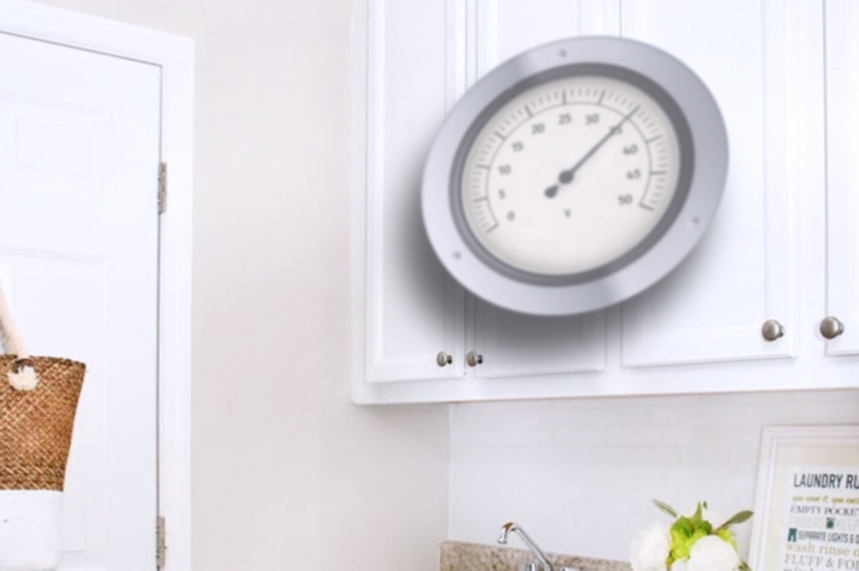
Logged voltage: 35 V
